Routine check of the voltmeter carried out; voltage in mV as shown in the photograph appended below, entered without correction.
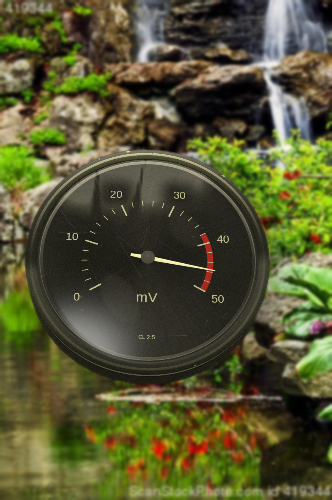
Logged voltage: 46 mV
